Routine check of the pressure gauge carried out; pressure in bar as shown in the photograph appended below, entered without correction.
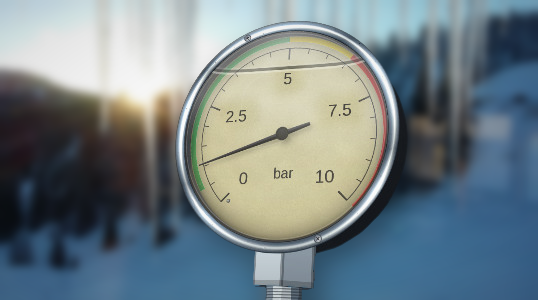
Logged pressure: 1 bar
